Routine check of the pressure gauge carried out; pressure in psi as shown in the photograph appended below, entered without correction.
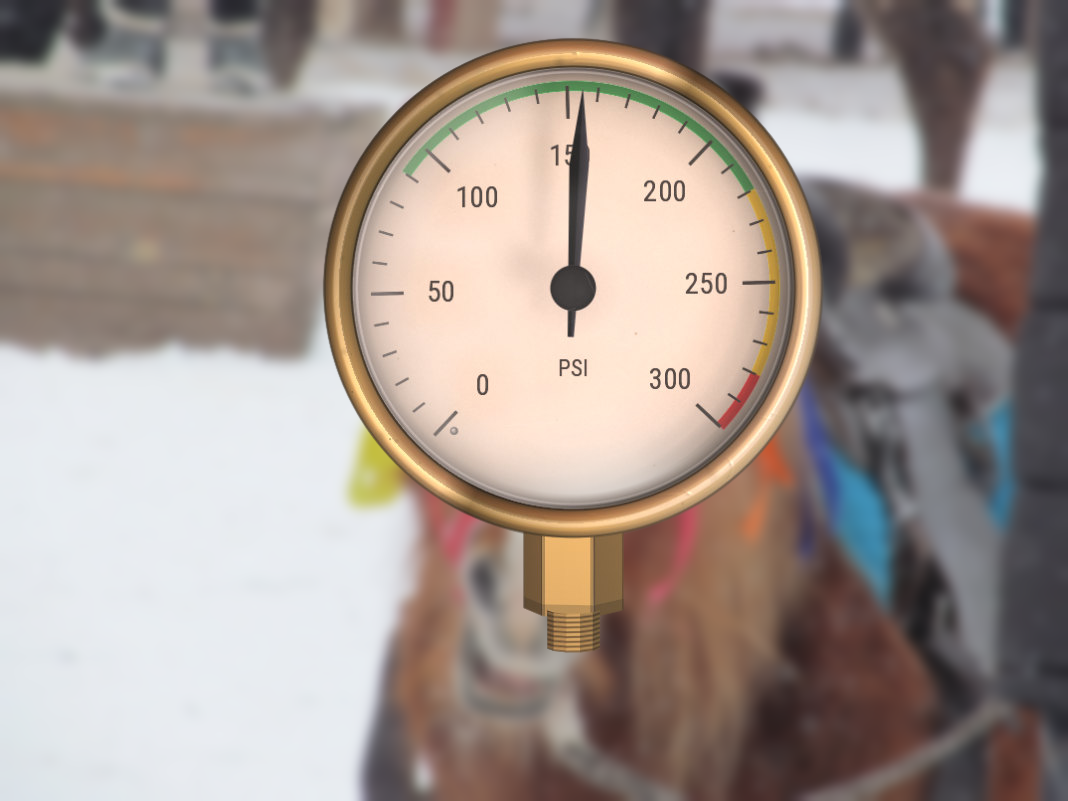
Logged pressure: 155 psi
